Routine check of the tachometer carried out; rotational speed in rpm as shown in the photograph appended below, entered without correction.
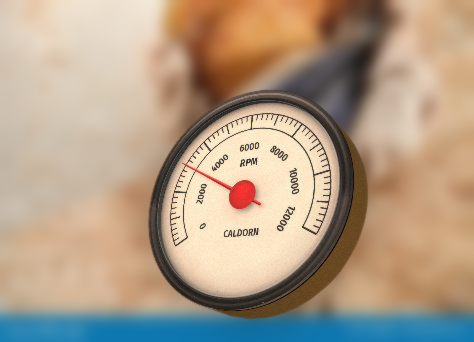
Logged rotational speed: 3000 rpm
